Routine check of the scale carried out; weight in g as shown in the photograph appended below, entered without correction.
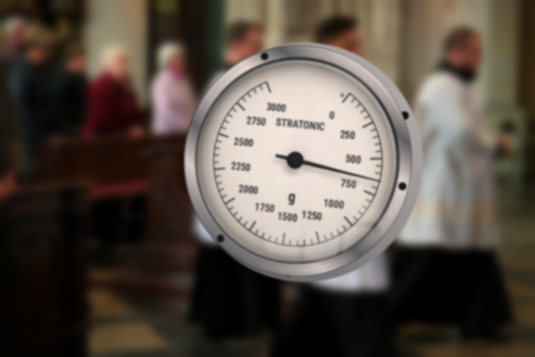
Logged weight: 650 g
